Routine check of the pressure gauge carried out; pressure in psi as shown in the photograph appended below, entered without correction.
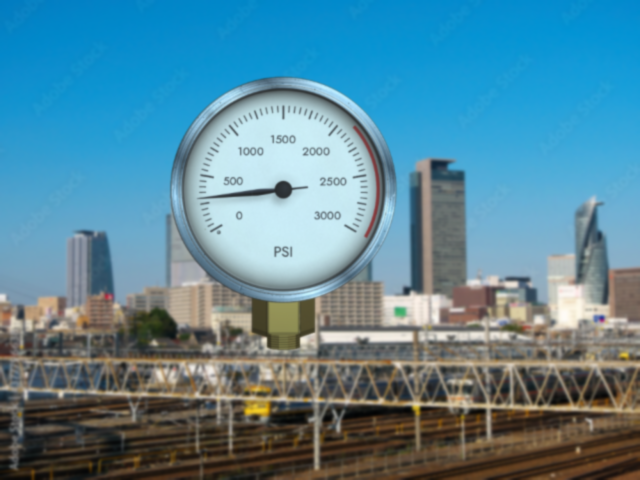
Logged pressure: 300 psi
